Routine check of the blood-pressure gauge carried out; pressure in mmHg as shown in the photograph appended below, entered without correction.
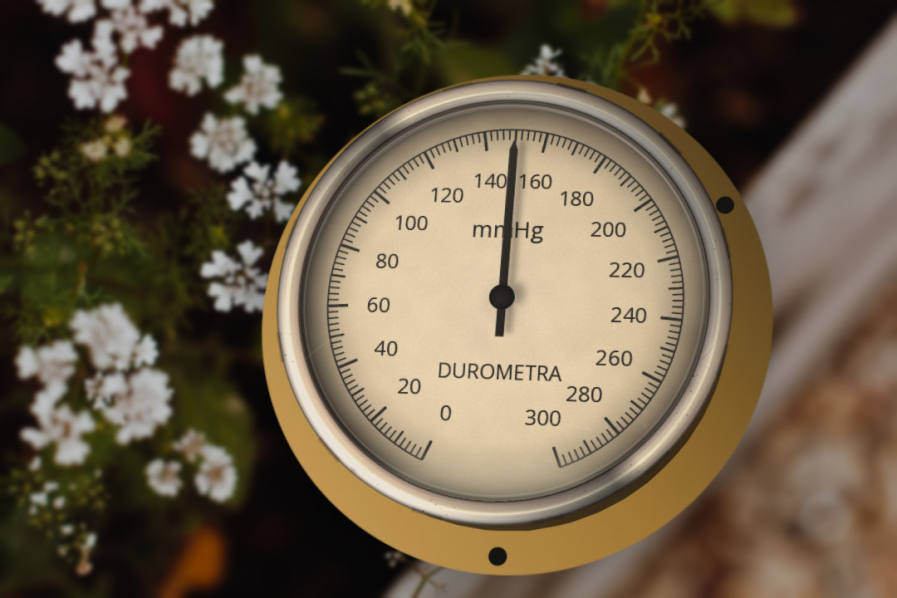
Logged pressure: 150 mmHg
